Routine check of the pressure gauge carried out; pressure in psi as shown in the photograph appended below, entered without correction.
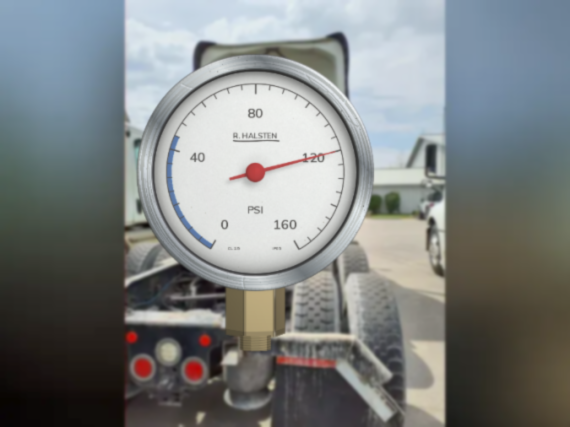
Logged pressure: 120 psi
